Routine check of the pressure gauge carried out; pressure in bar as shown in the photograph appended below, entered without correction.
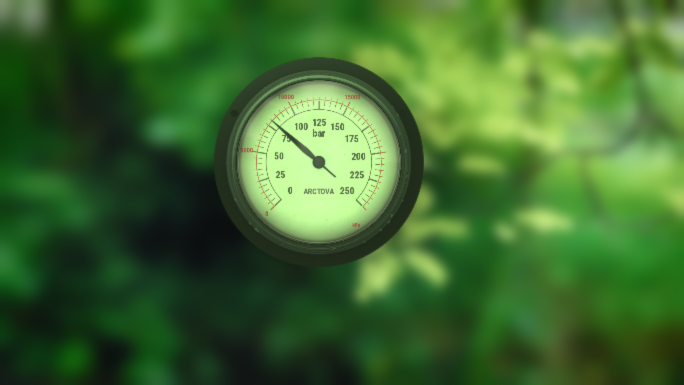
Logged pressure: 80 bar
